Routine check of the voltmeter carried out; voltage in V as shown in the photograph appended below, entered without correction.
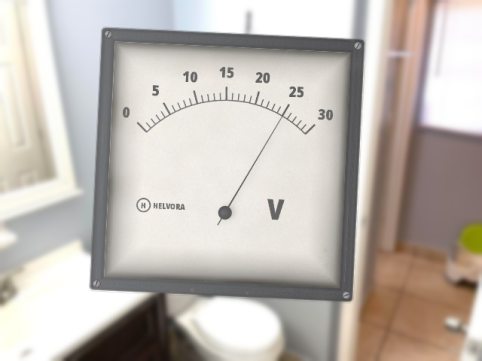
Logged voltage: 25 V
